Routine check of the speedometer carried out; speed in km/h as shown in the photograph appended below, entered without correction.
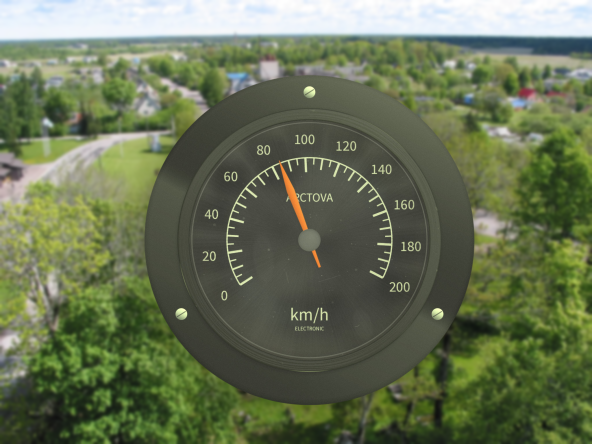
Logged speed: 85 km/h
